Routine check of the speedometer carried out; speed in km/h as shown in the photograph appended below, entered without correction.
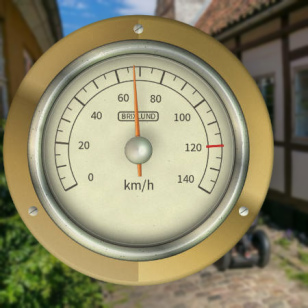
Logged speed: 67.5 km/h
